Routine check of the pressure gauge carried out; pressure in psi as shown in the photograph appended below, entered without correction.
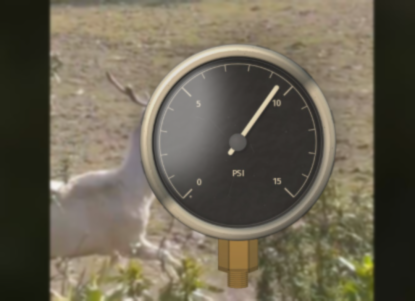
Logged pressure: 9.5 psi
